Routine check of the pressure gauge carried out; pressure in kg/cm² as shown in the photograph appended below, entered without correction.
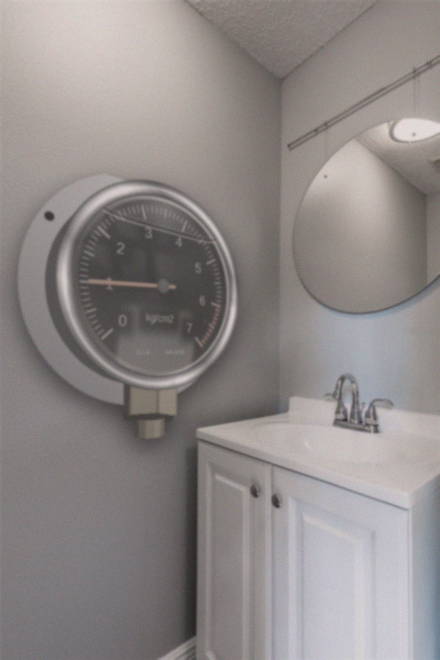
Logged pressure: 1 kg/cm²
